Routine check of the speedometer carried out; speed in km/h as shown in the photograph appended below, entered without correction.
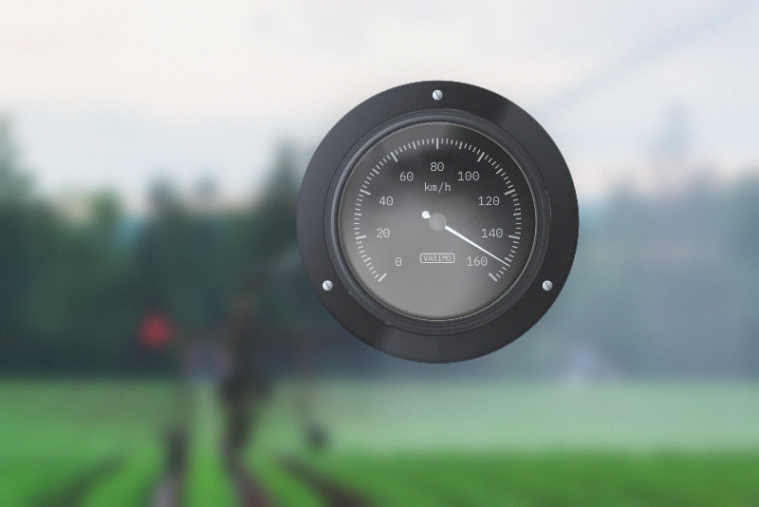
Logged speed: 152 km/h
